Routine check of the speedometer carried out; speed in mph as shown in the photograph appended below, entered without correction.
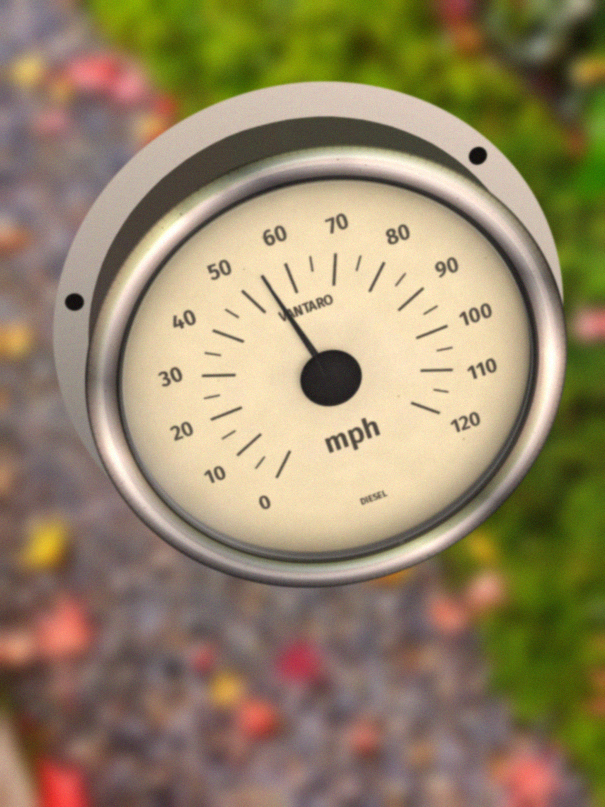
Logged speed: 55 mph
